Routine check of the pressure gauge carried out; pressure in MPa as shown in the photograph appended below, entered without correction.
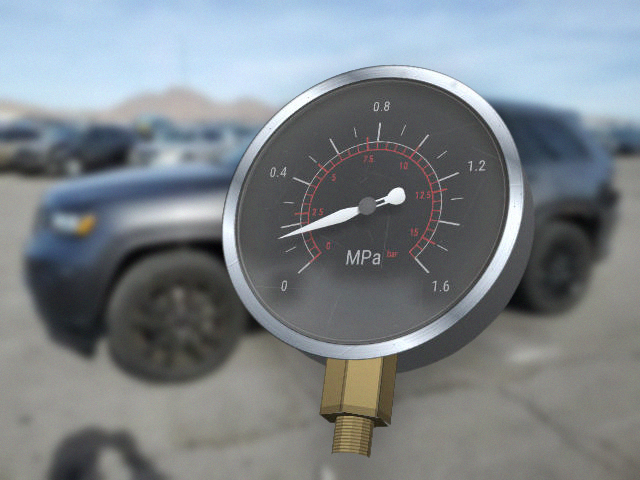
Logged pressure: 0.15 MPa
